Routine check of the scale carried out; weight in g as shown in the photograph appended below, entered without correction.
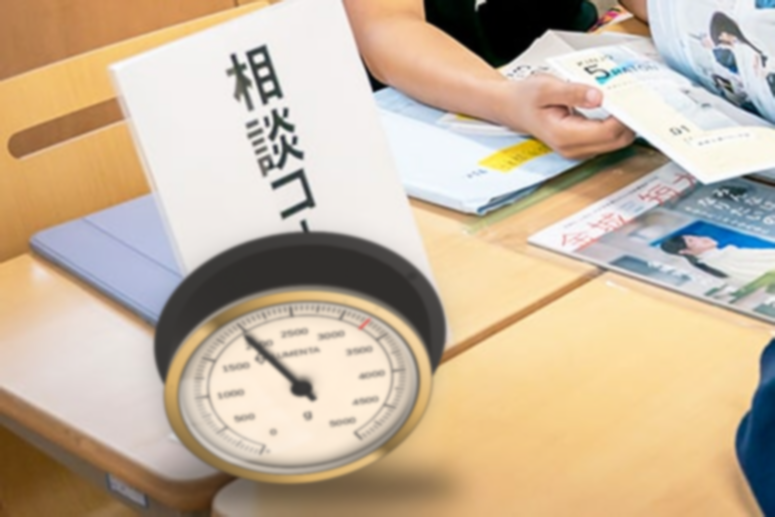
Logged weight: 2000 g
